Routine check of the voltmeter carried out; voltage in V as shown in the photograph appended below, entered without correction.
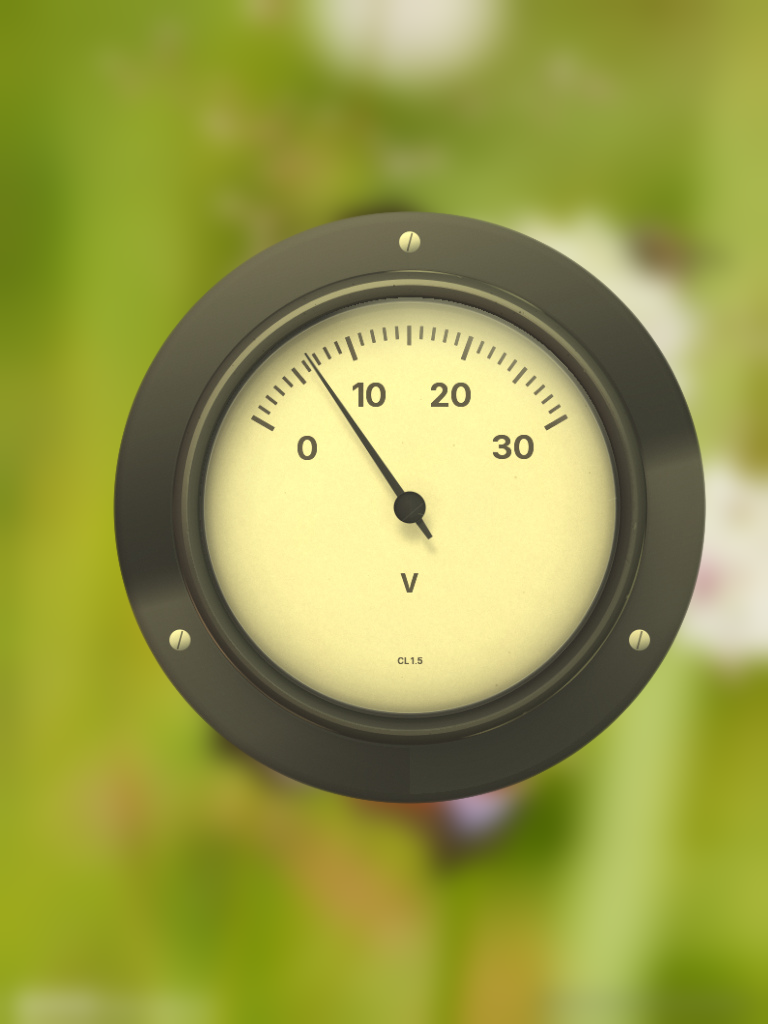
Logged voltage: 6.5 V
